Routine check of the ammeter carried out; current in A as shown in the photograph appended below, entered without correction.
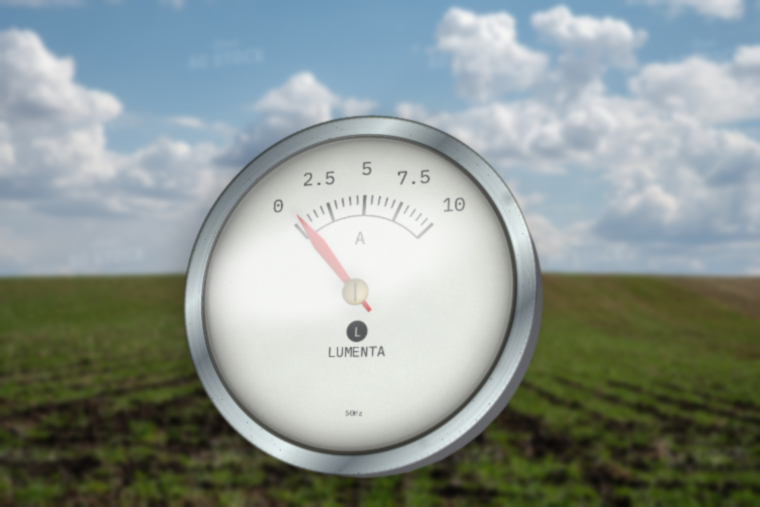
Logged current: 0.5 A
